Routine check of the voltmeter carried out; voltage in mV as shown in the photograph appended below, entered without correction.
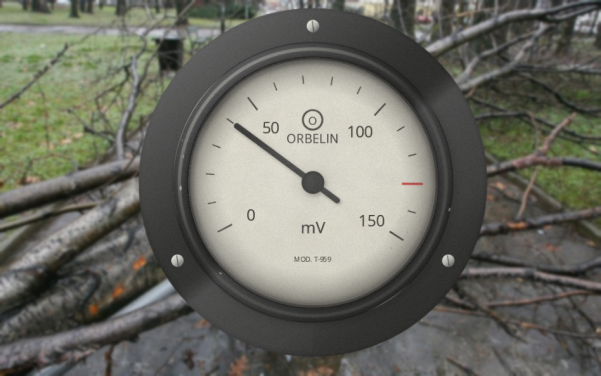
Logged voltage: 40 mV
